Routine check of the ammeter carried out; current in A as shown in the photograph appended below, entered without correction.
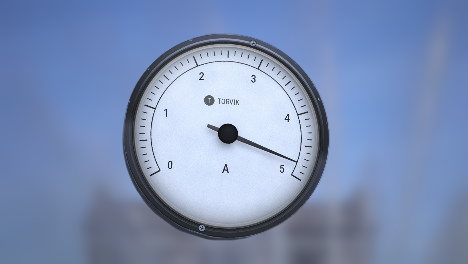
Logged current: 4.8 A
